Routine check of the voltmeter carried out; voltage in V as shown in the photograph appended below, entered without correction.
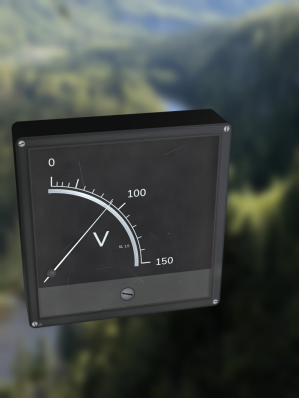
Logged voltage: 90 V
